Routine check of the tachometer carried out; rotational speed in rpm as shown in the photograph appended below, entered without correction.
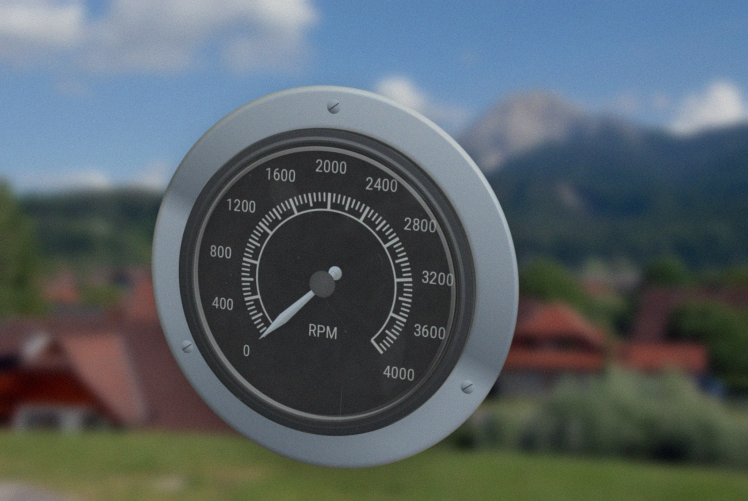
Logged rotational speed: 0 rpm
